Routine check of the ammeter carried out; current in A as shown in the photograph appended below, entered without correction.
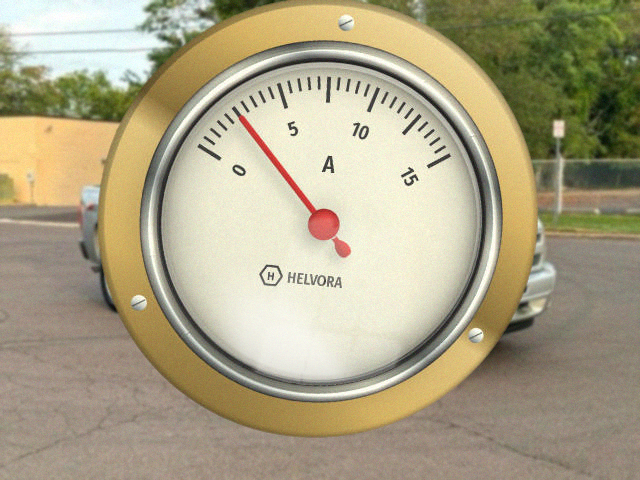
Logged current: 2.5 A
